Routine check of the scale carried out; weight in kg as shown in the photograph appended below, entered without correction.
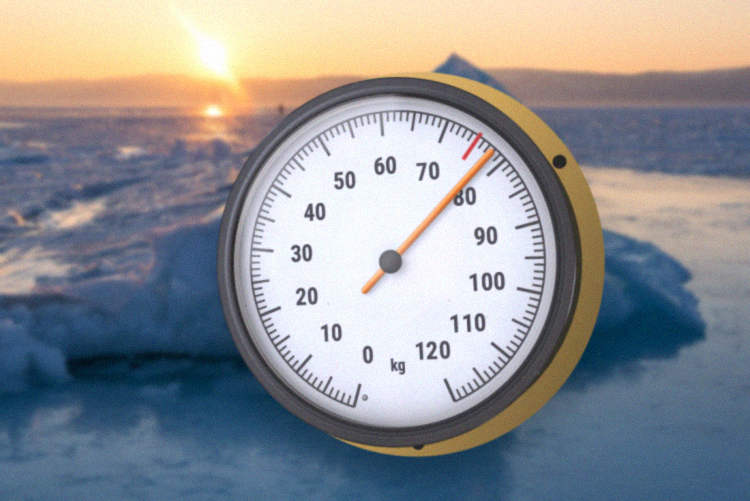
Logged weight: 78 kg
